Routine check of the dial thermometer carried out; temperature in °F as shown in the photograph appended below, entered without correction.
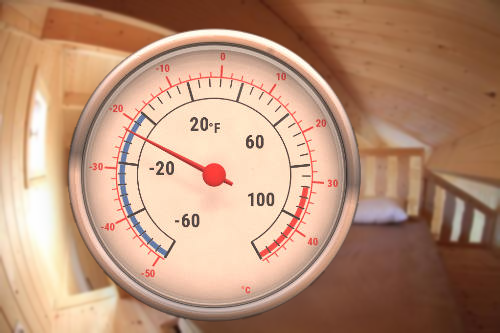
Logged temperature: -8 °F
